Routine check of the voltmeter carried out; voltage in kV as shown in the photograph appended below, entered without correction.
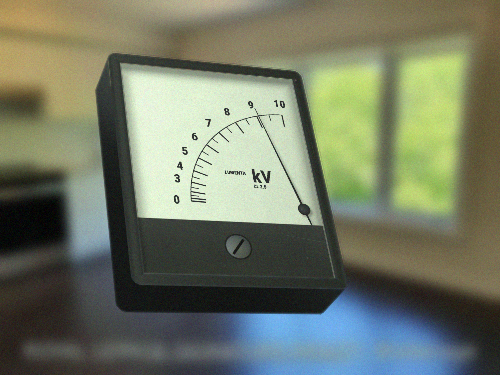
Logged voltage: 9 kV
